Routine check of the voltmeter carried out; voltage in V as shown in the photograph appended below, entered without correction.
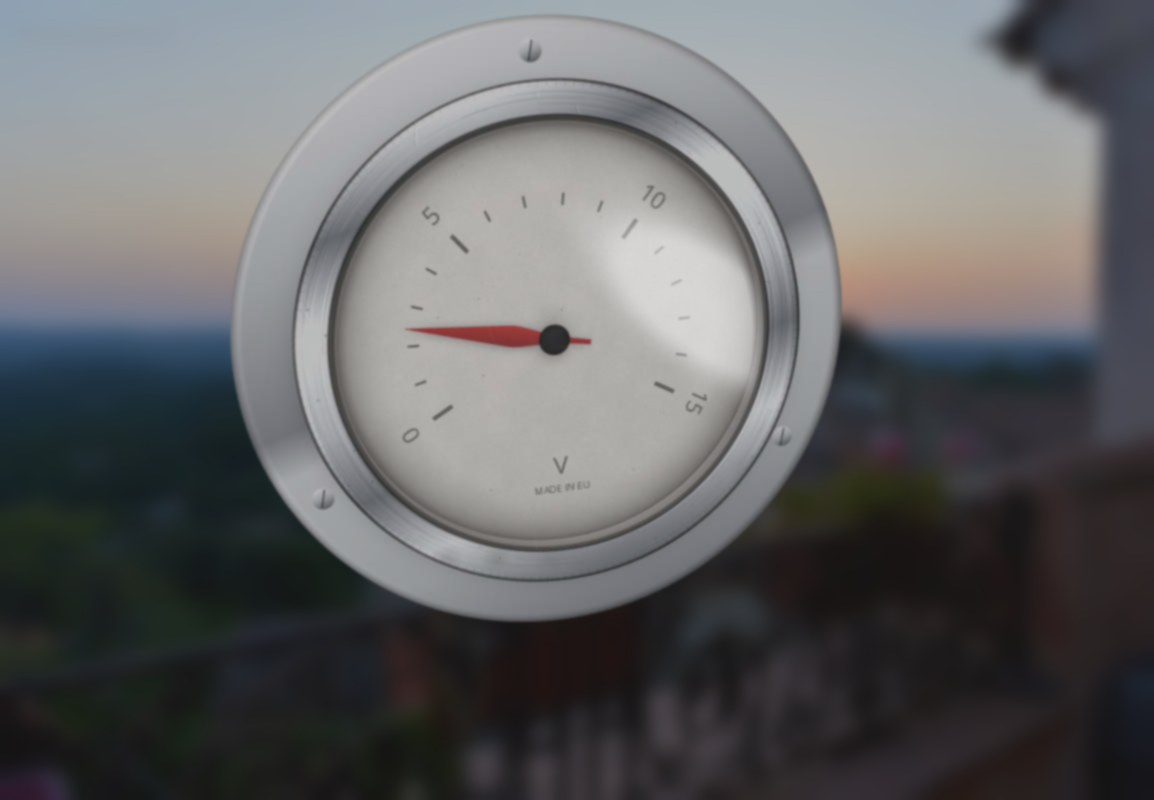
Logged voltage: 2.5 V
